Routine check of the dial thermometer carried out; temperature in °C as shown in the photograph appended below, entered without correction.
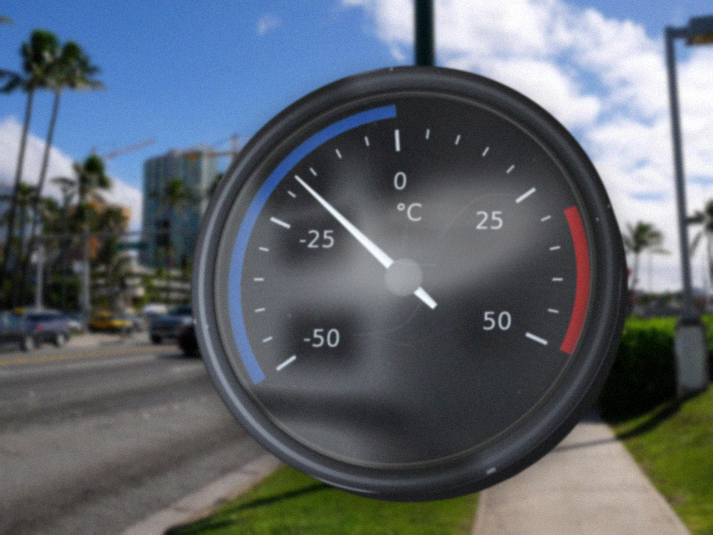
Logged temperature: -17.5 °C
